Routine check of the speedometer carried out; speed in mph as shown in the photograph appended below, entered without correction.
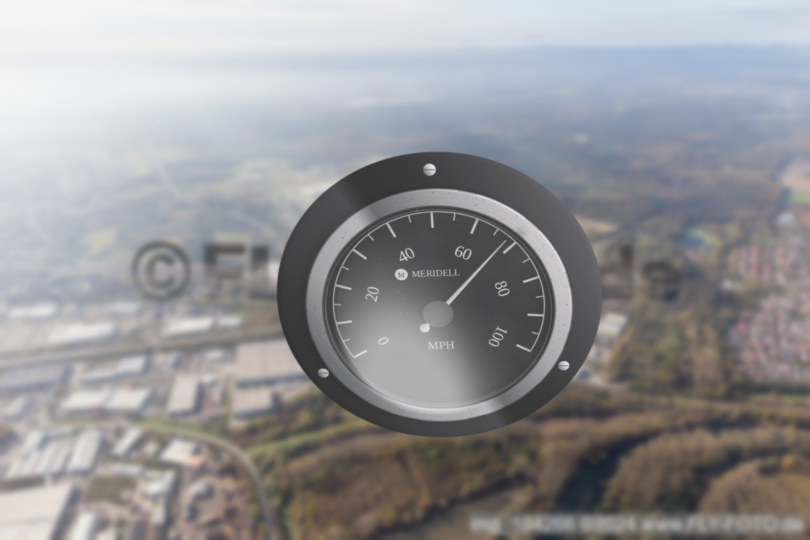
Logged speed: 67.5 mph
